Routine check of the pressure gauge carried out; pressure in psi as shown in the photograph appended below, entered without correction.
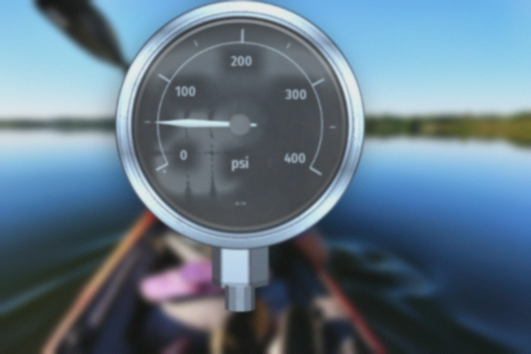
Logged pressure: 50 psi
